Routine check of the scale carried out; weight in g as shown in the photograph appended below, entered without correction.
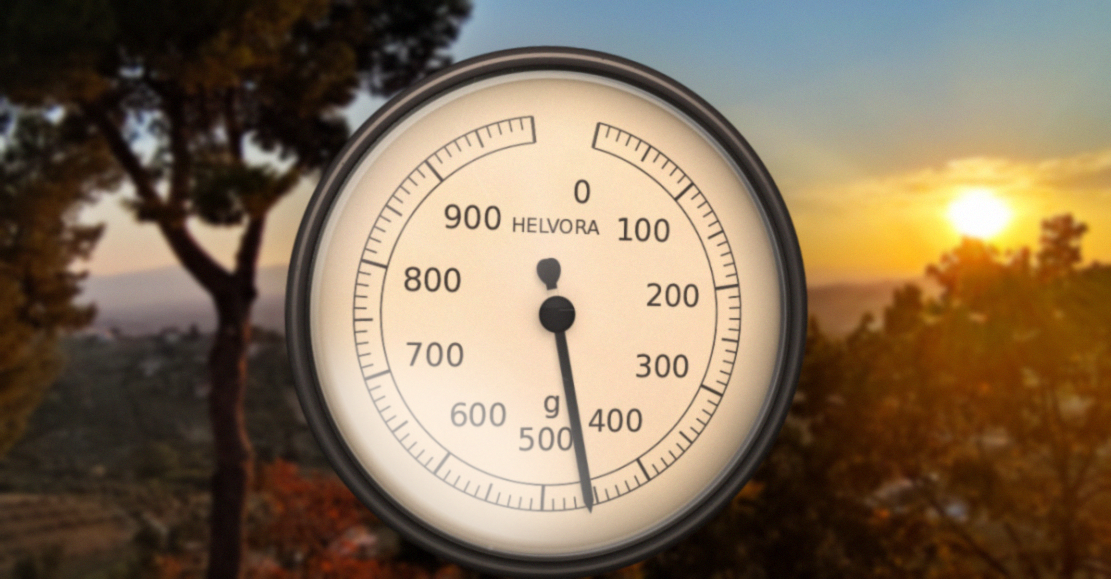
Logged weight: 460 g
